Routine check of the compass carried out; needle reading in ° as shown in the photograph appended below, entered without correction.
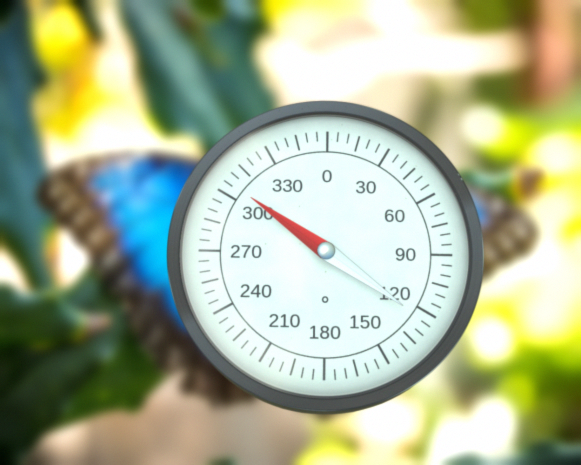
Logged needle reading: 305 °
